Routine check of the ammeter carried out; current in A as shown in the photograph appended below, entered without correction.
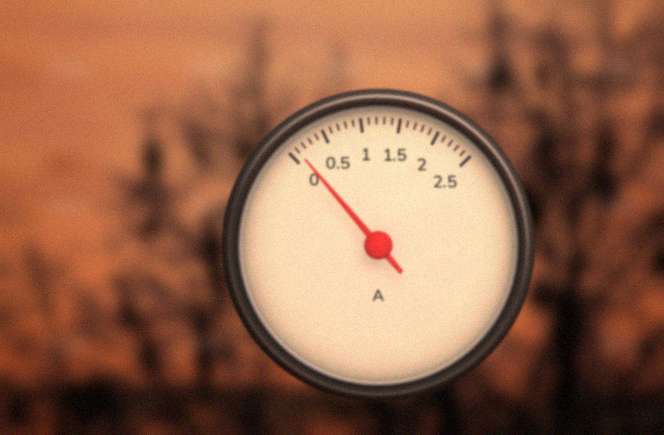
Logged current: 0.1 A
